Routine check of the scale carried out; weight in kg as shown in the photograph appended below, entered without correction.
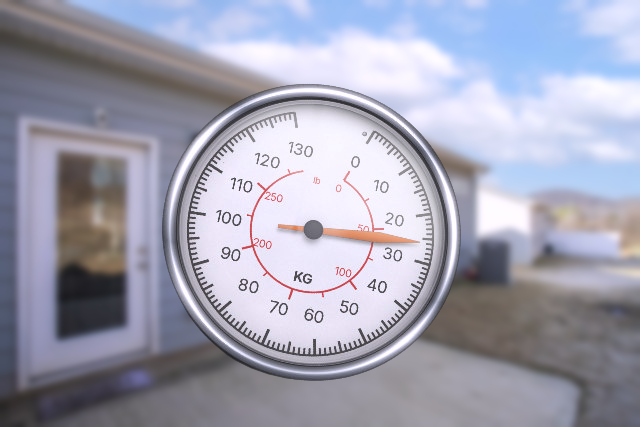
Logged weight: 26 kg
